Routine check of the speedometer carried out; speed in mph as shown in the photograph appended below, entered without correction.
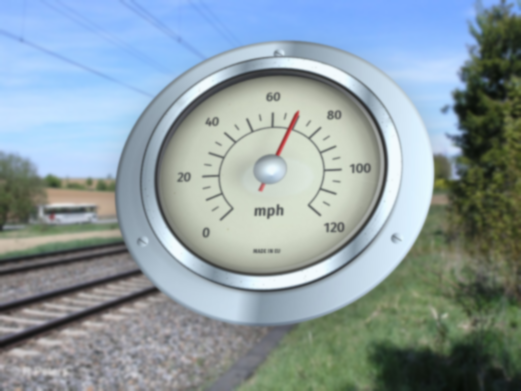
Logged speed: 70 mph
